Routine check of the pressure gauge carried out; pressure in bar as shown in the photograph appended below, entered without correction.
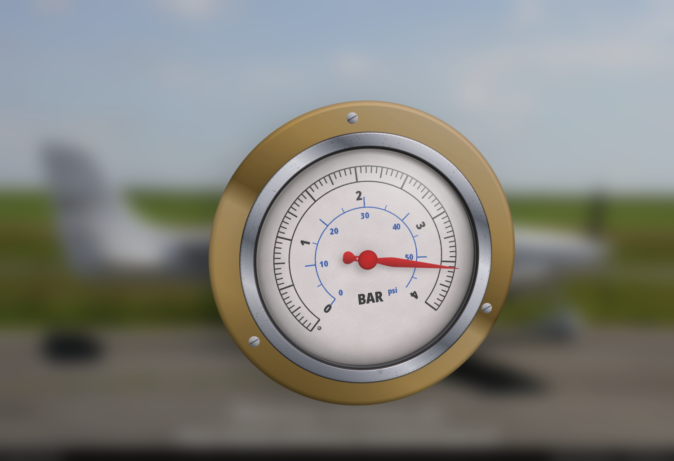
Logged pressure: 3.55 bar
